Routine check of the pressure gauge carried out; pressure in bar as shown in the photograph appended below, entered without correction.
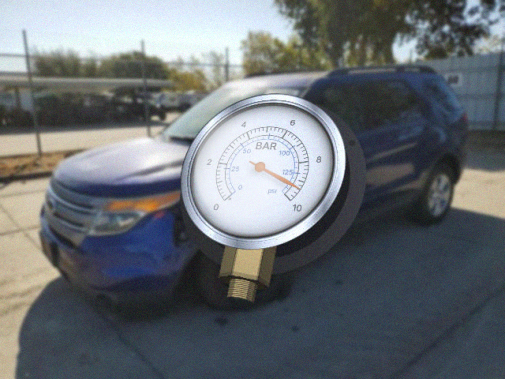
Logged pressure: 9.4 bar
